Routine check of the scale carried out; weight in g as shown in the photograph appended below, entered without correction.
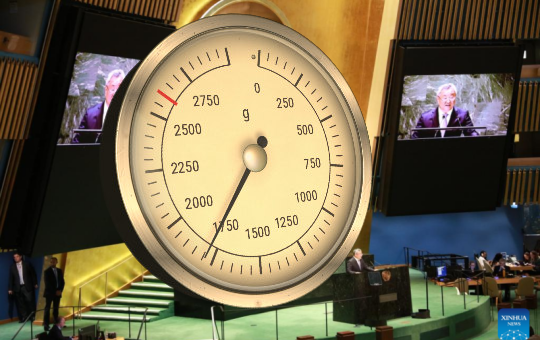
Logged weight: 1800 g
